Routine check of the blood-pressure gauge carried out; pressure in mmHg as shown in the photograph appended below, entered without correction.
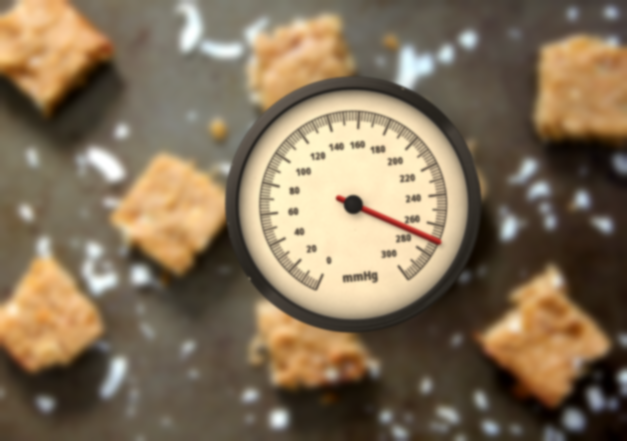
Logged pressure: 270 mmHg
